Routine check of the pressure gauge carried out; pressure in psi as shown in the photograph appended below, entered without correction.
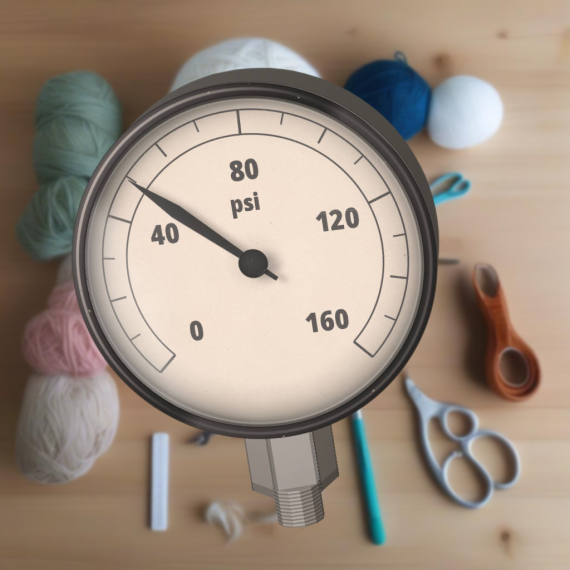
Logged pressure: 50 psi
